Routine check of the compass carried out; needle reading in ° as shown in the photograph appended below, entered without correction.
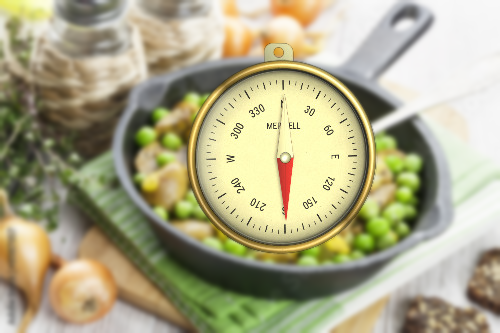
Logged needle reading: 180 °
